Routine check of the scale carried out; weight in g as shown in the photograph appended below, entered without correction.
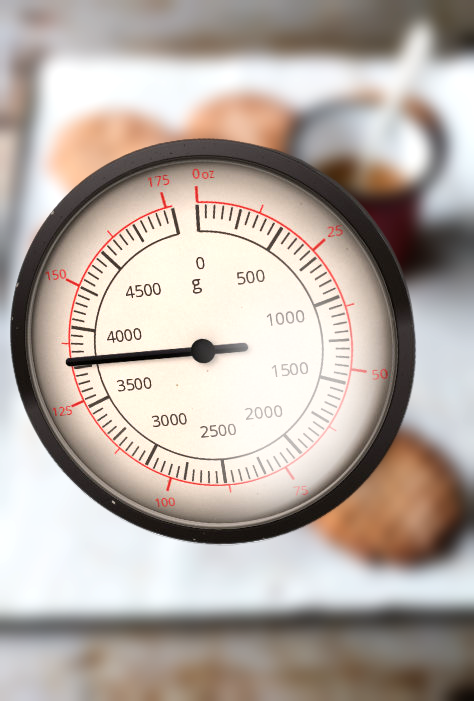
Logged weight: 3800 g
